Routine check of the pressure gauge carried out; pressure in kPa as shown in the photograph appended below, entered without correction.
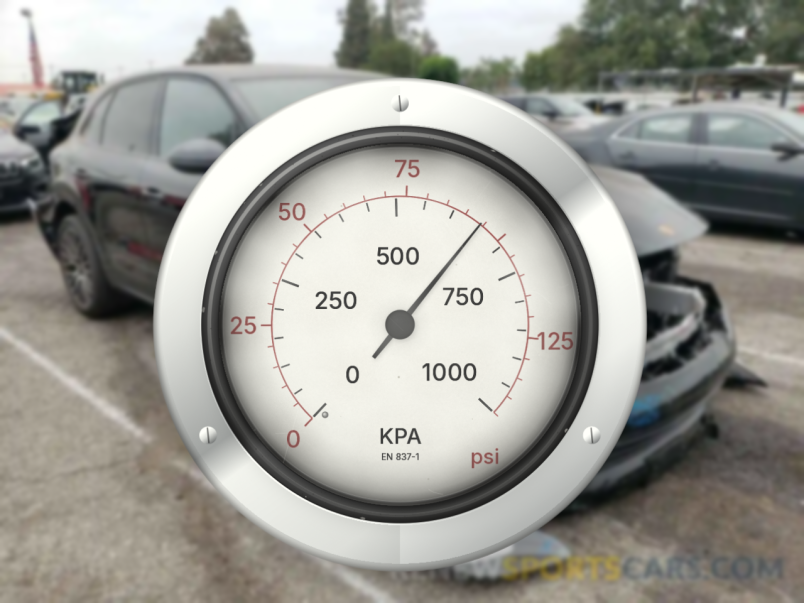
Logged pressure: 650 kPa
